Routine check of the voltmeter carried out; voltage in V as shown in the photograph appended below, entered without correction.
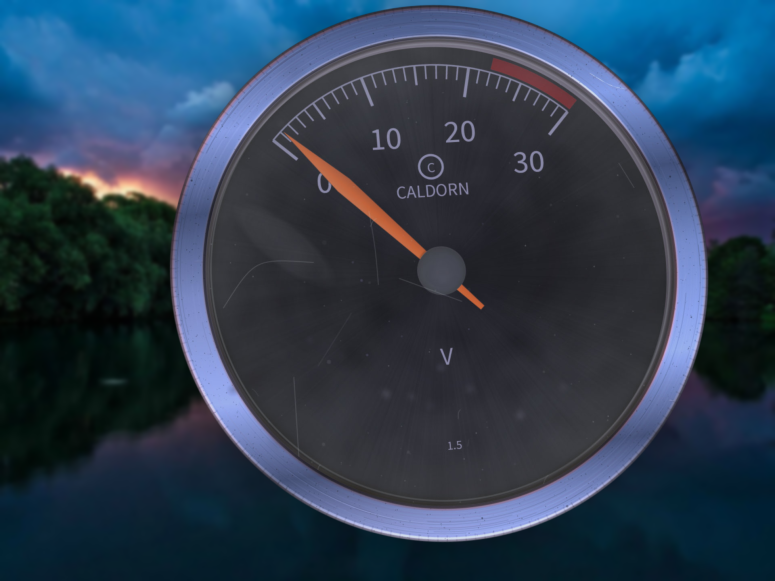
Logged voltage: 1 V
